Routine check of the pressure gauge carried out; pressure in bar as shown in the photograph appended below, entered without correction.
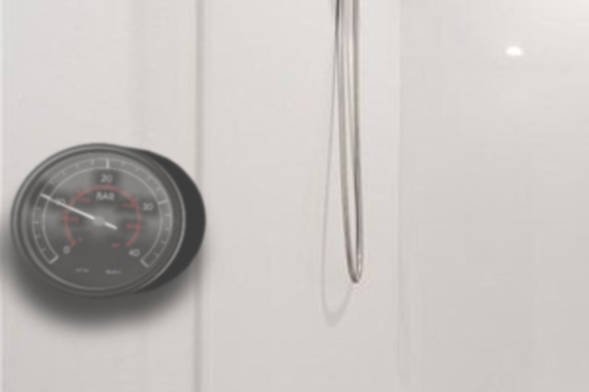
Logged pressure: 10 bar
